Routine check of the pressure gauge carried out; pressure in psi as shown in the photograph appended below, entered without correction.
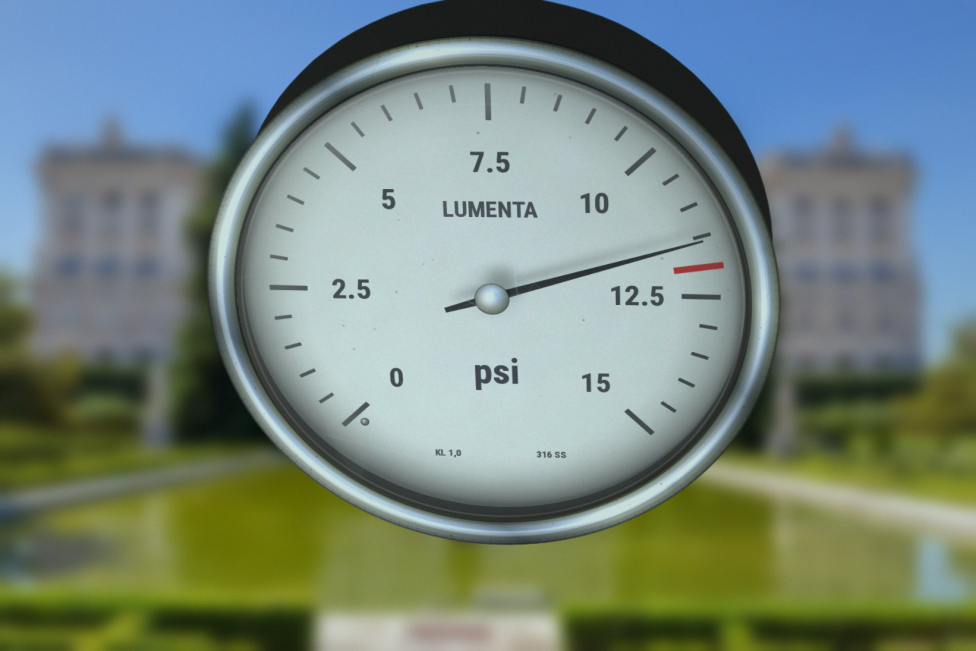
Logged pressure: 11.5 psi
